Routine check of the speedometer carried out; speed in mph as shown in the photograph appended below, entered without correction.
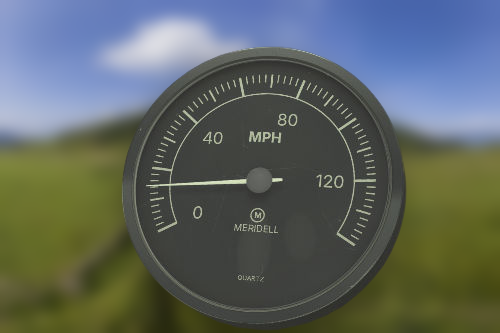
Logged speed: 14 mph
